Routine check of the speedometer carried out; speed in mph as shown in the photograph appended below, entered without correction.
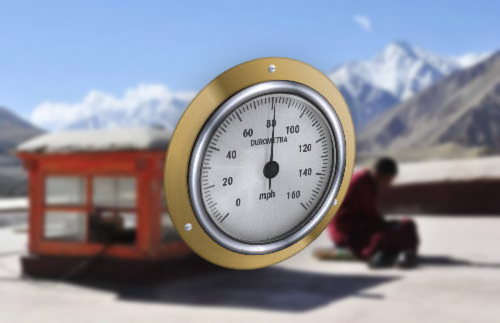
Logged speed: 80 mph
